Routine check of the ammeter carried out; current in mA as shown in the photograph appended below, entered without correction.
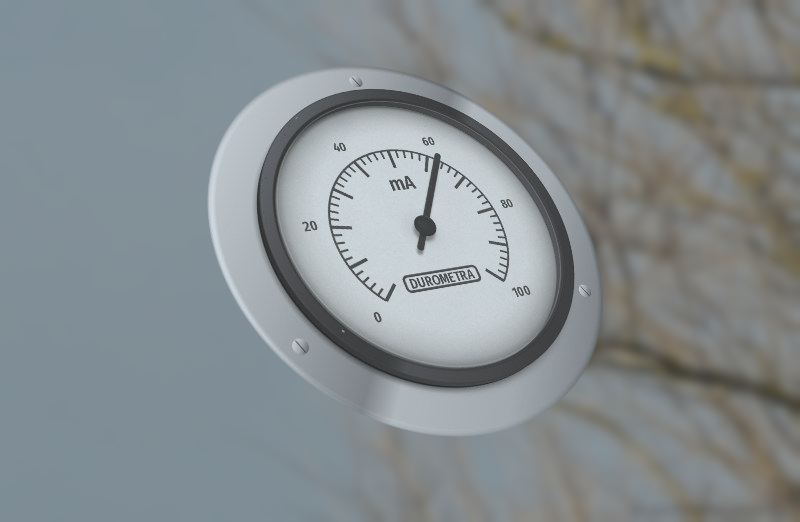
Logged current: 62 mA
